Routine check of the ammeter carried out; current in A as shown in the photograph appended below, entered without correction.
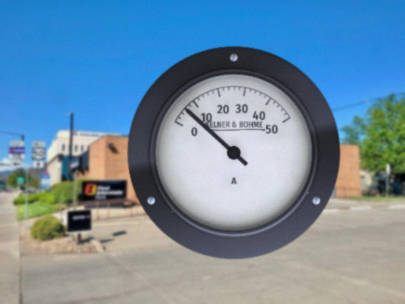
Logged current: 6 A
